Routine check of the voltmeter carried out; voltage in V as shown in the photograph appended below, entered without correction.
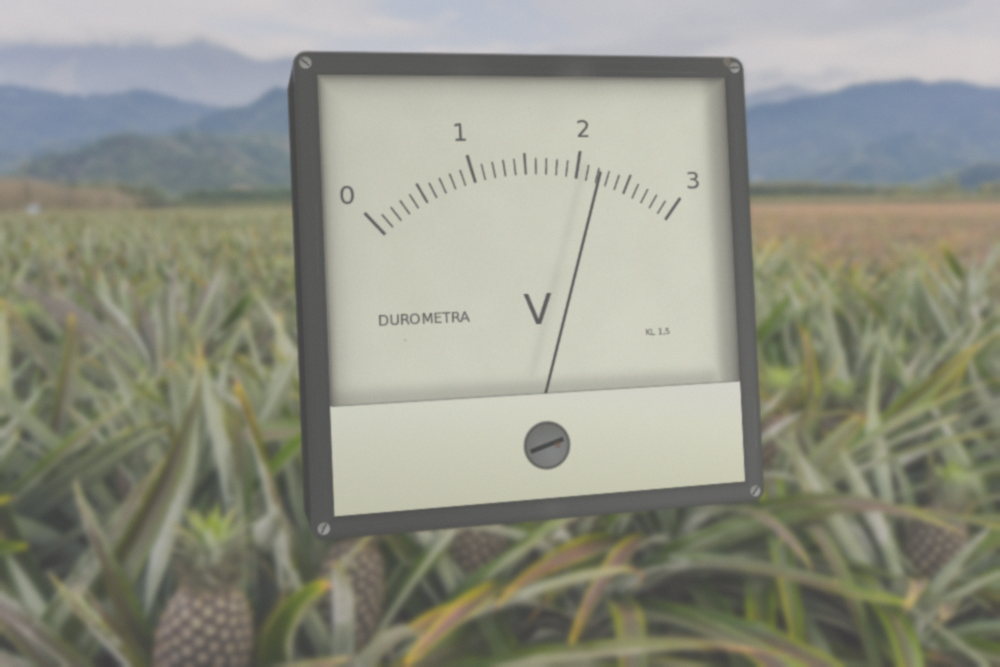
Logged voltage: 2.2 V
